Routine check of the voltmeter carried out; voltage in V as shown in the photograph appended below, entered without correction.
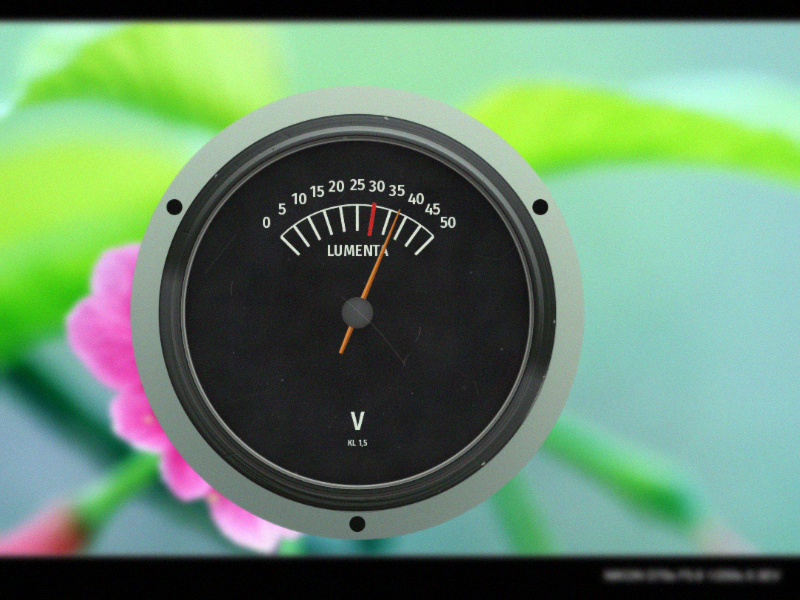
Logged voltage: 37.5 V
